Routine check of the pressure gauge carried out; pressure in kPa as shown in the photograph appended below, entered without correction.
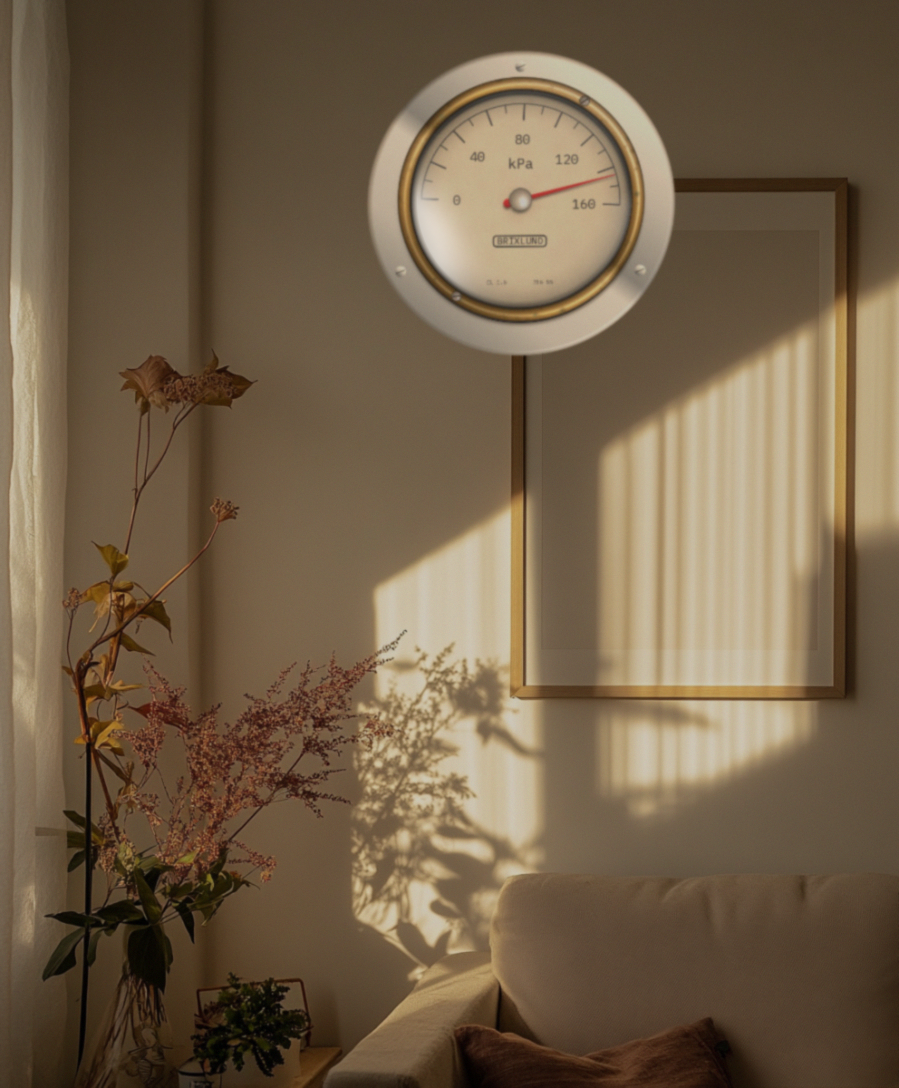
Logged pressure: 145 kPa
